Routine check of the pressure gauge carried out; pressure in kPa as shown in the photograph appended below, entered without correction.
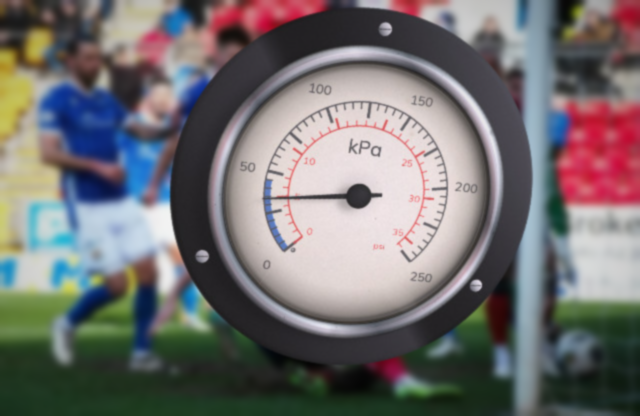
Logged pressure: 35 kPa
